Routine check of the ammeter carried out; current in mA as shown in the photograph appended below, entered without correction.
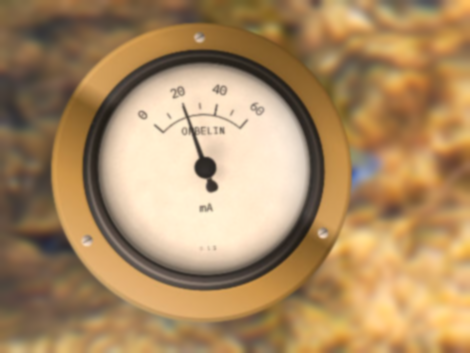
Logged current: 20 mA
